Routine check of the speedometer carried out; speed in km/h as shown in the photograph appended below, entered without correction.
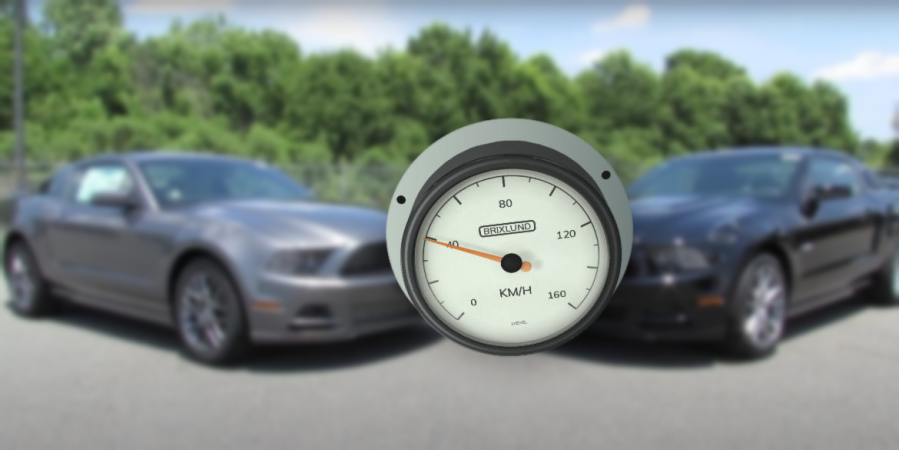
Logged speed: 40 km/h
